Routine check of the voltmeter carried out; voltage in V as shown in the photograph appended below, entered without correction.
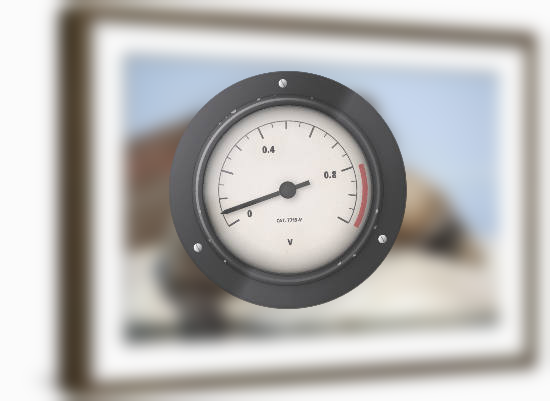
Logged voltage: 0.05 V
